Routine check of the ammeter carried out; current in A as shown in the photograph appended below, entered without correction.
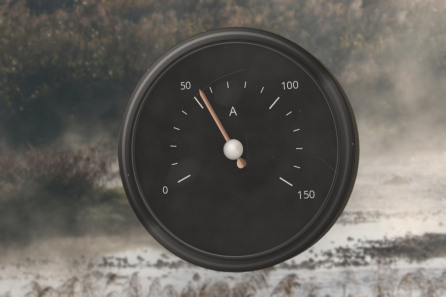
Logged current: 55 A
